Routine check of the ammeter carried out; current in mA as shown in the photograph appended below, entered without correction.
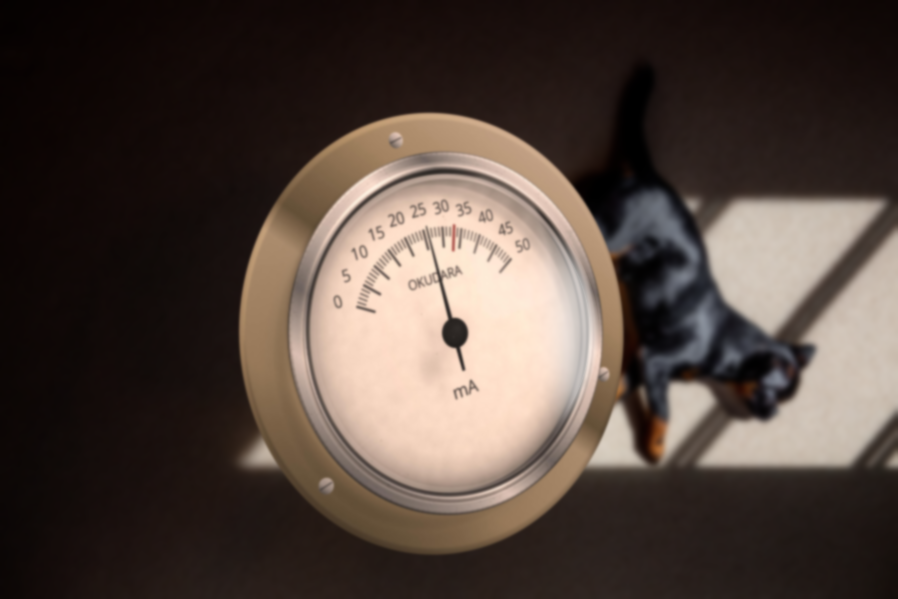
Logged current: 25 mA
